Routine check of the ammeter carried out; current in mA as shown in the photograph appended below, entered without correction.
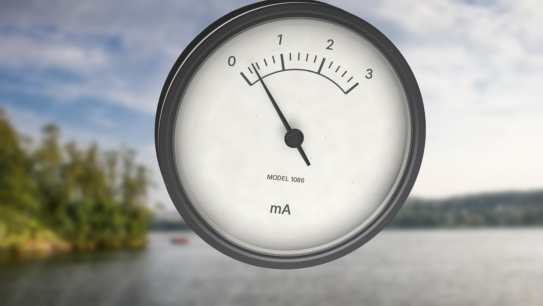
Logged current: 0.3 mA
